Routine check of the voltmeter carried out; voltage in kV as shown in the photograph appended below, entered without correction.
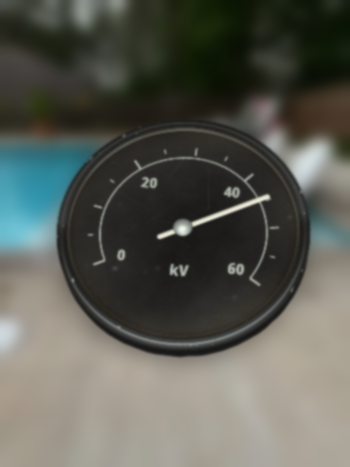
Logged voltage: 45 kV
